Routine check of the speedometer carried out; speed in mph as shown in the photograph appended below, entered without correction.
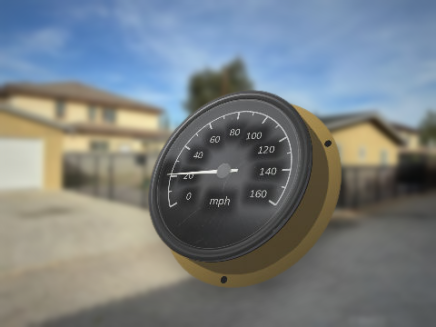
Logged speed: 20 mph
